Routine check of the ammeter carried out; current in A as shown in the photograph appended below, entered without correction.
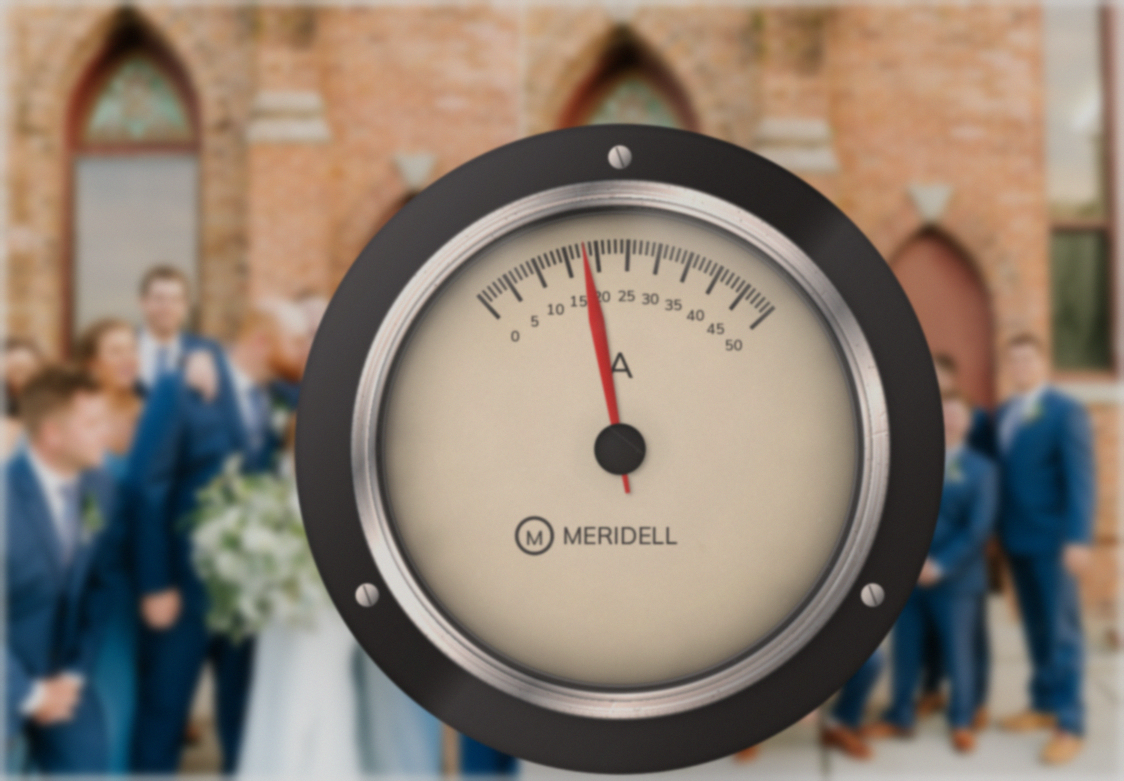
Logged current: 18 A
